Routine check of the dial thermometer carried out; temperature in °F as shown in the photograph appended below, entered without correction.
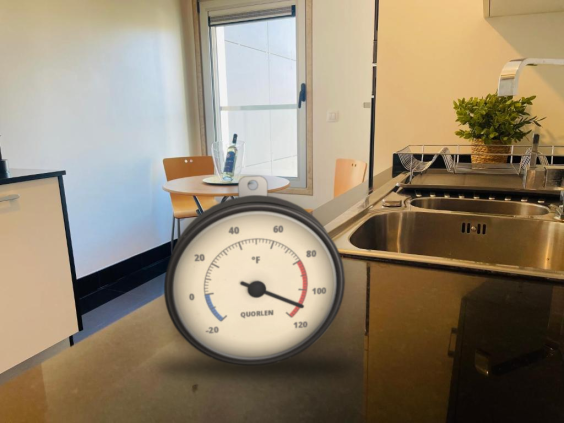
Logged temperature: 110 °F
